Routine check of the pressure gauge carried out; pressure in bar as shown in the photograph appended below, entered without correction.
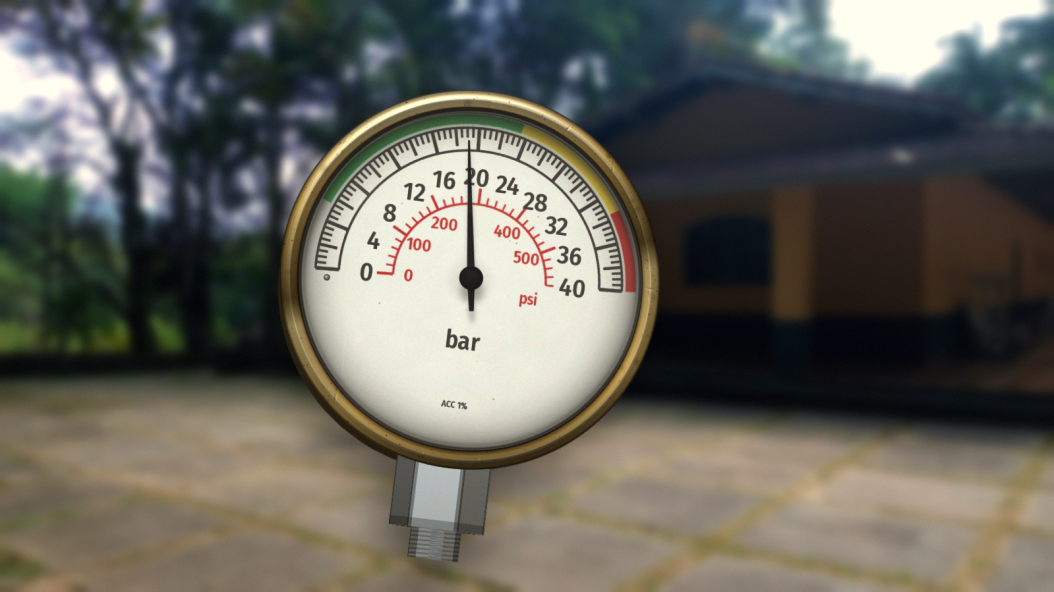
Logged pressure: 19 bar
